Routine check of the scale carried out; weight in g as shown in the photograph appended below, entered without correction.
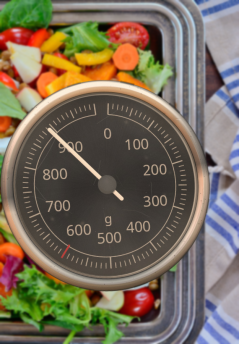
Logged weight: 890 g
